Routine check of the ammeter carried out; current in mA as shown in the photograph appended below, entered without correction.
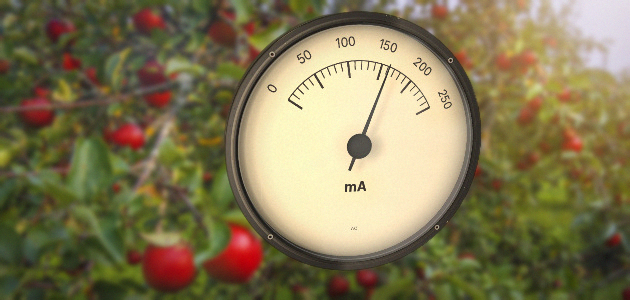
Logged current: 160 mA
